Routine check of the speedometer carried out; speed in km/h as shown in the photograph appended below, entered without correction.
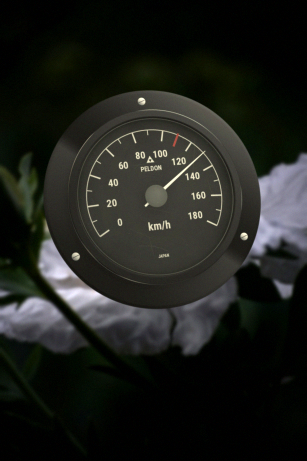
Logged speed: 130 km/h
